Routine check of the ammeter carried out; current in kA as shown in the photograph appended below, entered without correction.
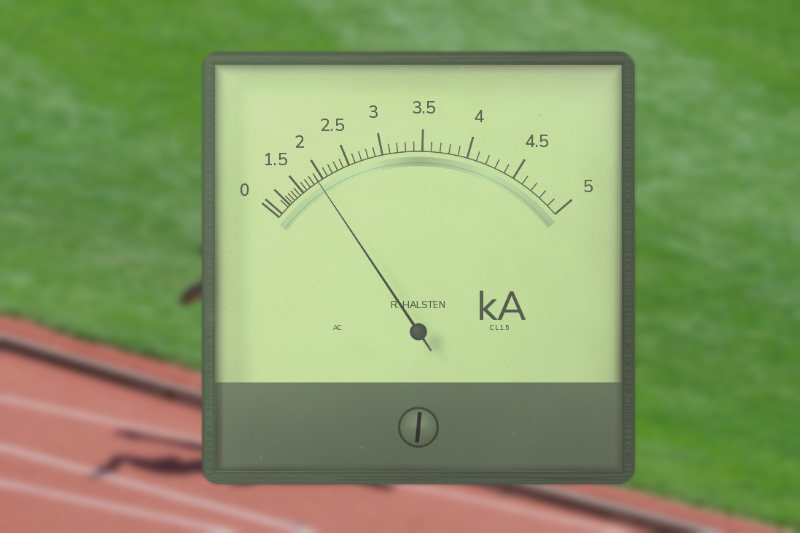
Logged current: 1.9 kA
